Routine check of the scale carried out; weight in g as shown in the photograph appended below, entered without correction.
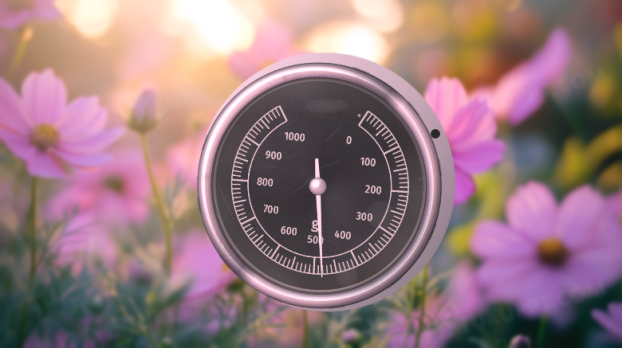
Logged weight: 480 g
